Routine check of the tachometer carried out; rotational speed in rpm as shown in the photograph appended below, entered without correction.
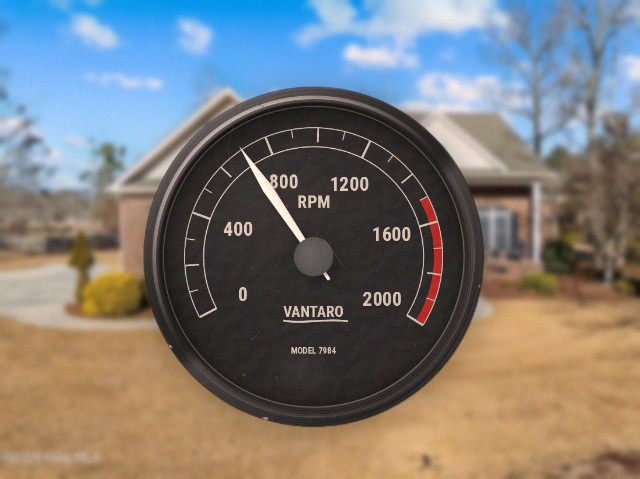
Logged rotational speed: 700 rpm
